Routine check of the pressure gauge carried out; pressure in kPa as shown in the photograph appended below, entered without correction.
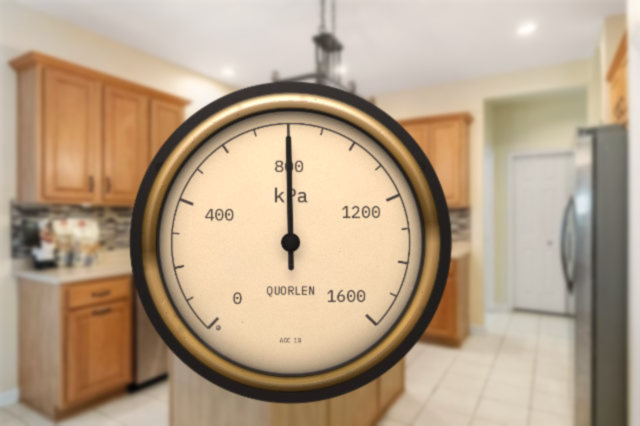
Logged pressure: 800 kPa
